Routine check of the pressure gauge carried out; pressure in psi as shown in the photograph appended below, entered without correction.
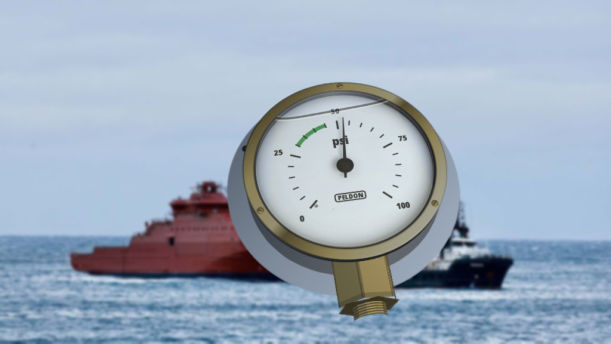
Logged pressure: 52.5 psi
